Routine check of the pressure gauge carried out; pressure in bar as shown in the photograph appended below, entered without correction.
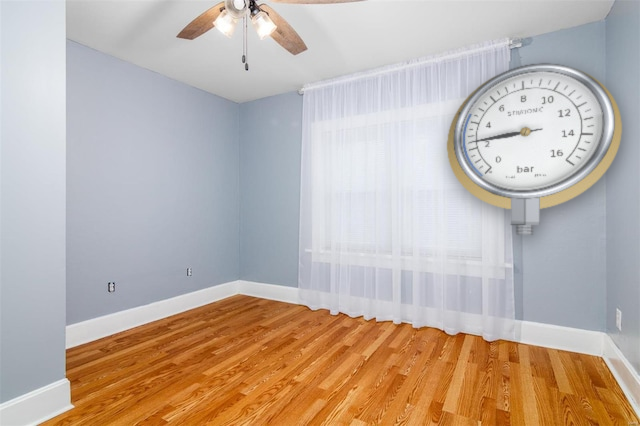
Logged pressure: 2.5 bar
